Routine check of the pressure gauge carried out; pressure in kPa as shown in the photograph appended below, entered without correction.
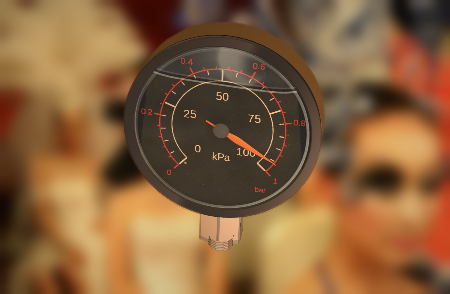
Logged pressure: 95 kPa
